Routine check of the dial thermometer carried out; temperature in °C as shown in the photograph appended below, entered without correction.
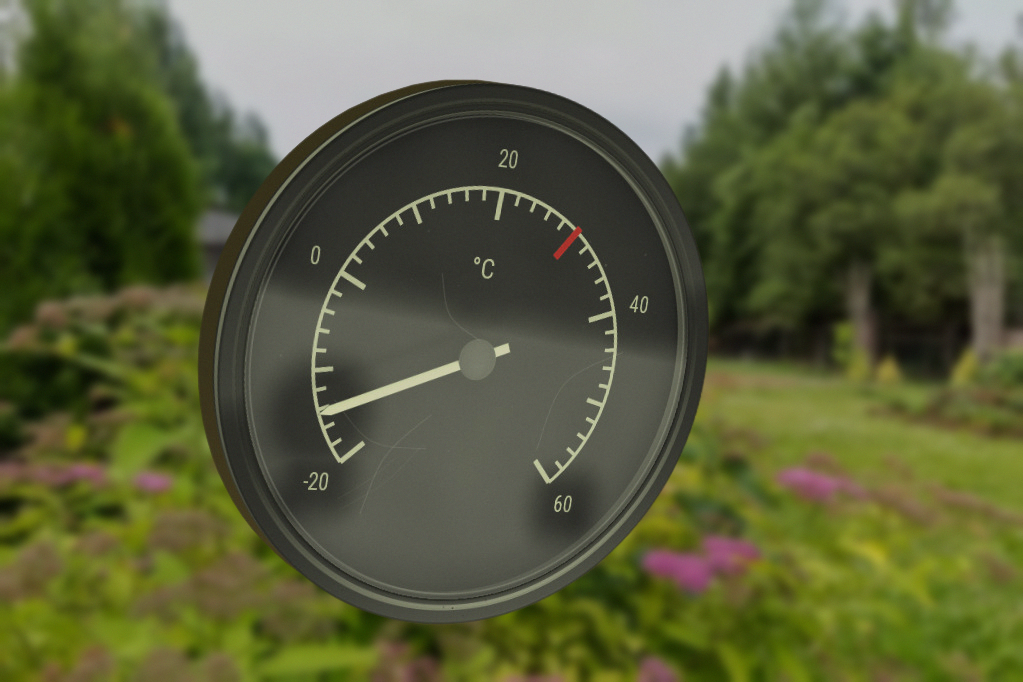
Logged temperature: -14 °C
